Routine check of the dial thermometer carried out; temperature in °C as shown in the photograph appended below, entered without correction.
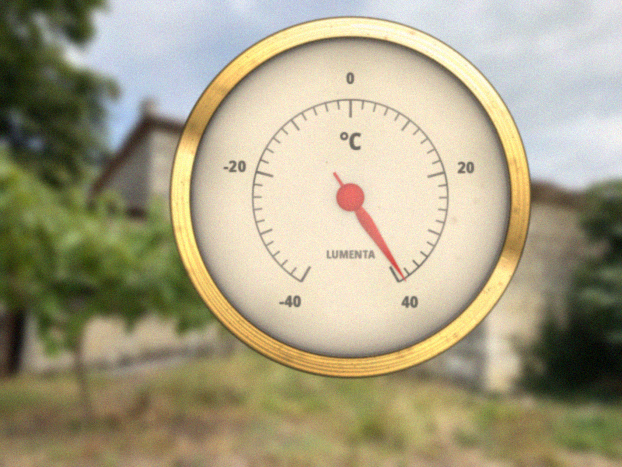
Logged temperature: 39 °C
